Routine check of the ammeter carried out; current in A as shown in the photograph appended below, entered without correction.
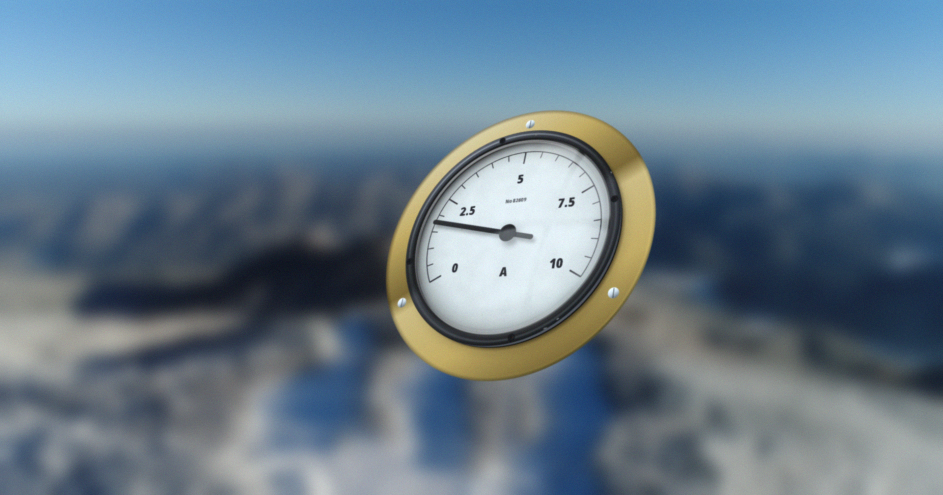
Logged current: 1.75 A
